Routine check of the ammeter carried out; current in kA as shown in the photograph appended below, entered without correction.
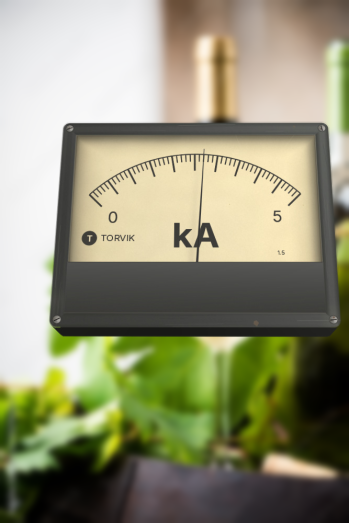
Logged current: 2.7 kA
